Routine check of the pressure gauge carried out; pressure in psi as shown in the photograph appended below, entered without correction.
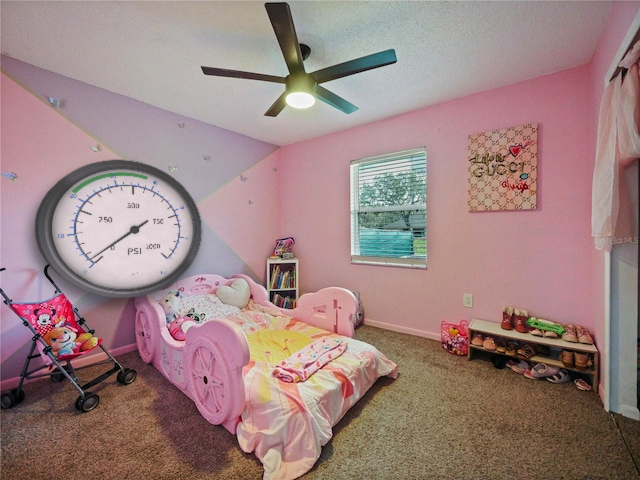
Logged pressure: 25 psi
